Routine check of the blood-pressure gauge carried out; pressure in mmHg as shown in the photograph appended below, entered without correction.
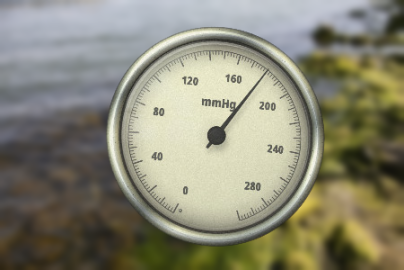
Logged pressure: 180 mmHg
